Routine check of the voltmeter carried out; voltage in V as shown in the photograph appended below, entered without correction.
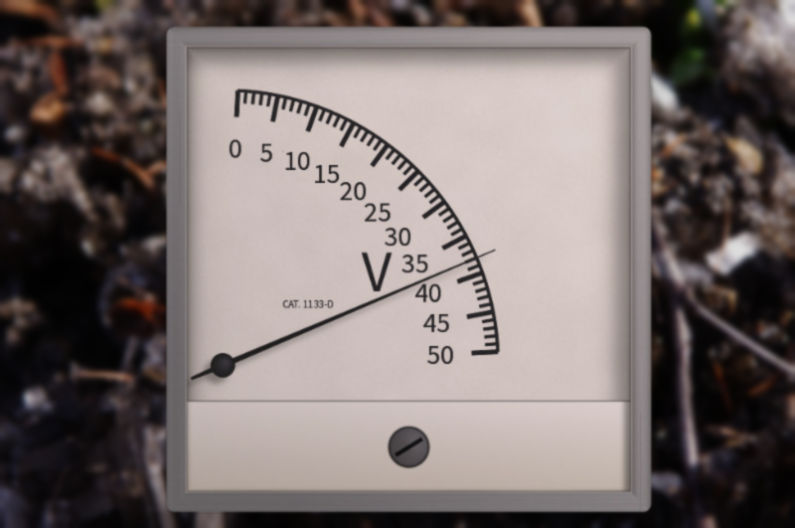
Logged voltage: 38 V
